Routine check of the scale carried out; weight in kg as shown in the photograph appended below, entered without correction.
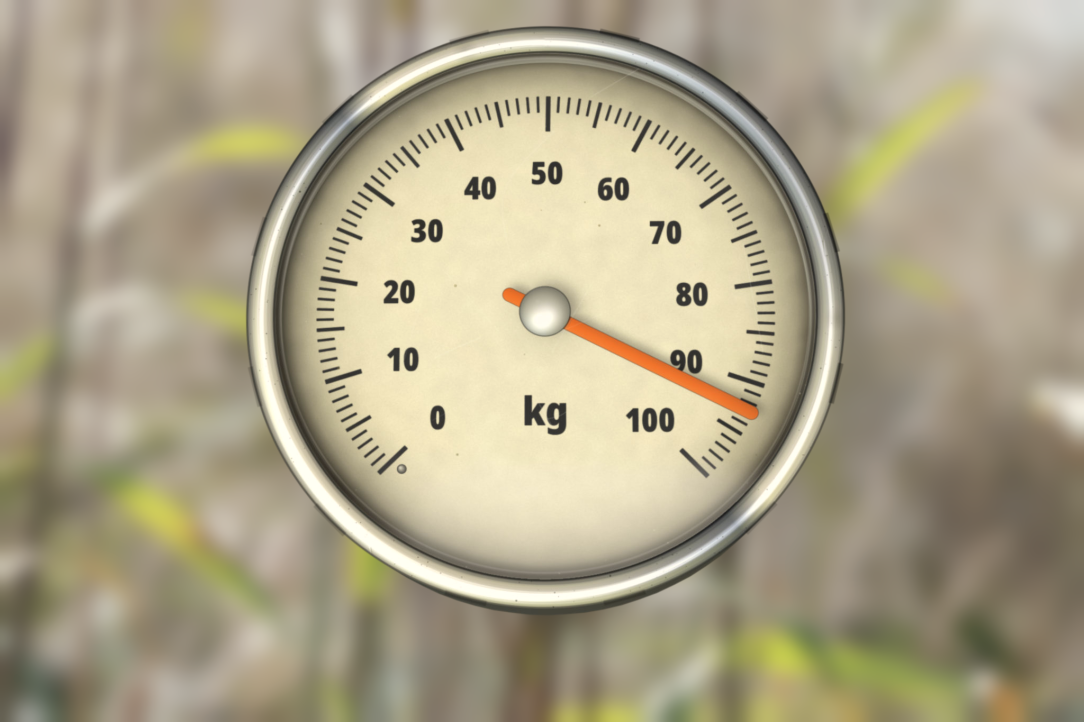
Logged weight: 93 kg
